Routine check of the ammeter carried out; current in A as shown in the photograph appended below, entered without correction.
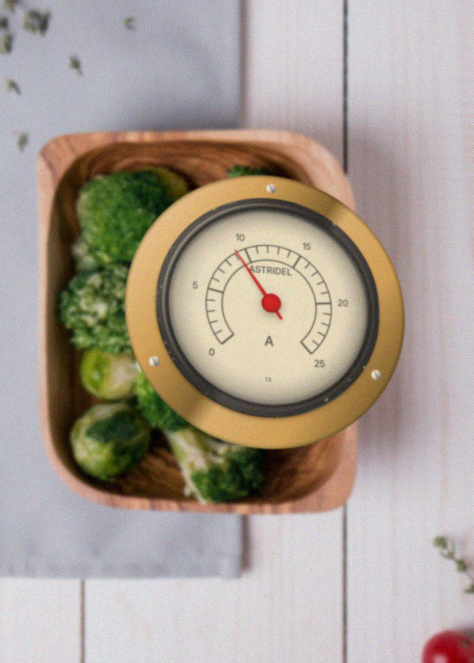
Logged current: 9 A
